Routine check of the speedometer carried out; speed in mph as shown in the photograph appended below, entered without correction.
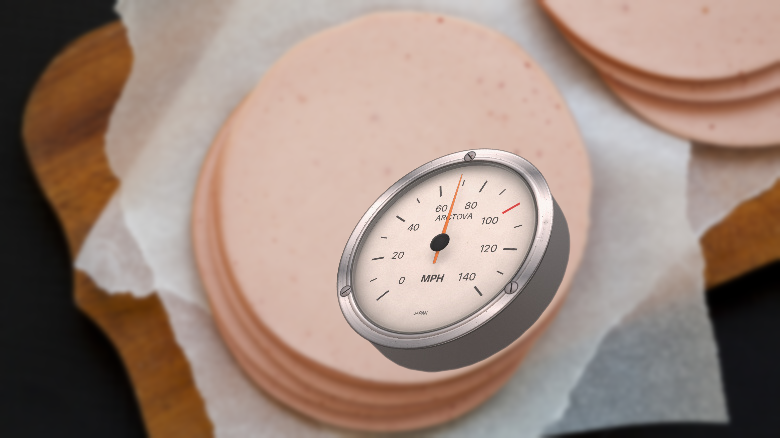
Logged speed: 70 mph
